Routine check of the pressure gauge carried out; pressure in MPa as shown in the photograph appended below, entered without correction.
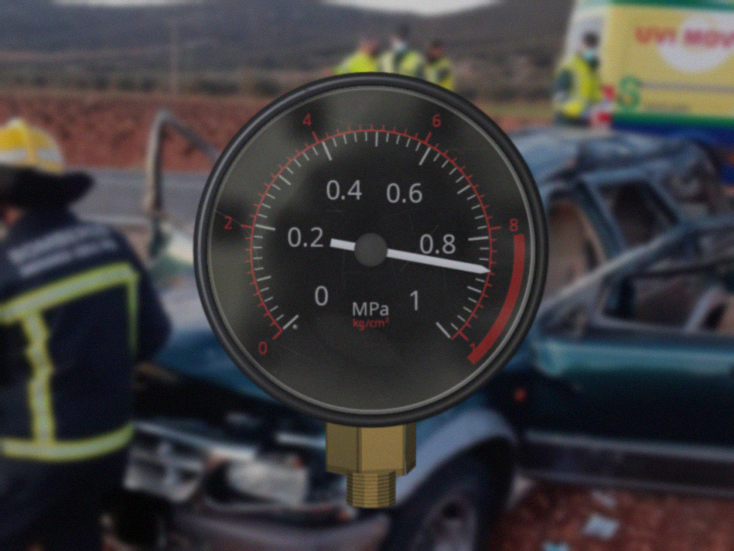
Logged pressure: 0.86 MPa
